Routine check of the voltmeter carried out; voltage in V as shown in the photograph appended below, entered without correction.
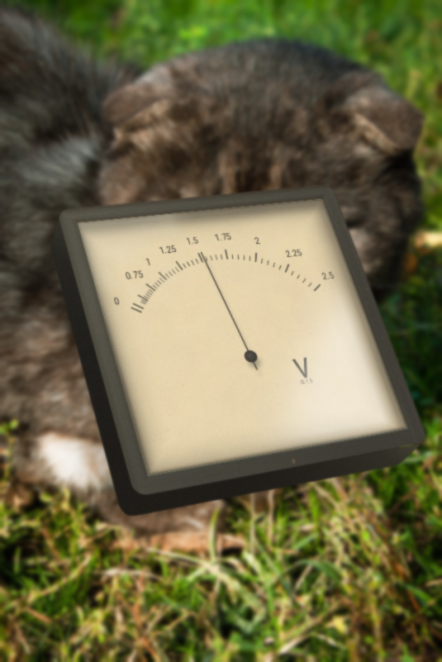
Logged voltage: 1.5 V
